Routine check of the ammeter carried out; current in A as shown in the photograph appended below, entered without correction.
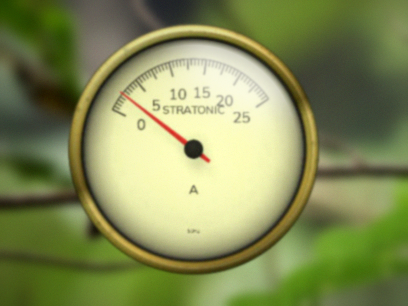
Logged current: 2.5 A
